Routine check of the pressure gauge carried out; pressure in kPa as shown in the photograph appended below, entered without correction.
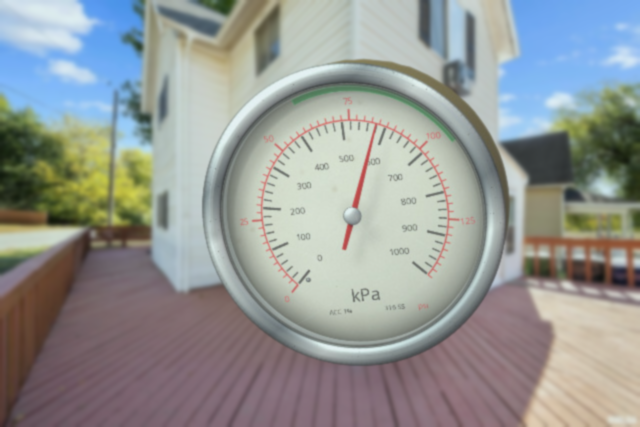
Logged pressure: 580 kPa
